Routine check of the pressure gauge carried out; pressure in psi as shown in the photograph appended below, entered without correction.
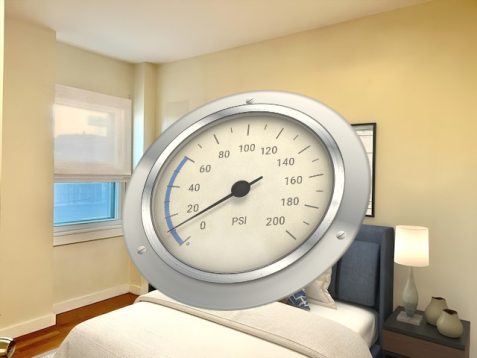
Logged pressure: 10 psi
